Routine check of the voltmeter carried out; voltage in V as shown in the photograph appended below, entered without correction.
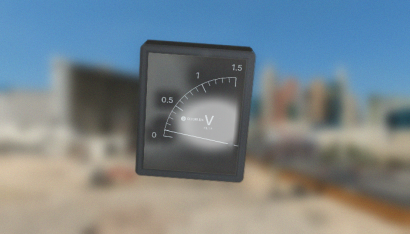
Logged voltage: 0.1 V
